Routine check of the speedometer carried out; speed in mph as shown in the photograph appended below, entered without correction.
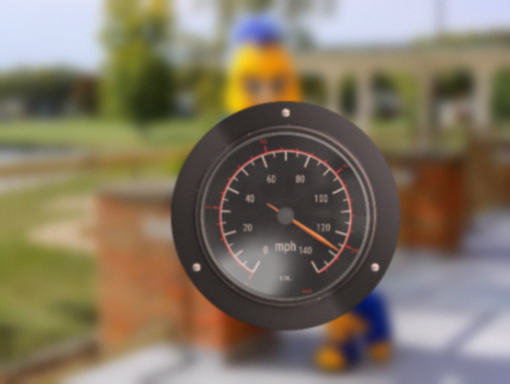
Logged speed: 127.5 mph
